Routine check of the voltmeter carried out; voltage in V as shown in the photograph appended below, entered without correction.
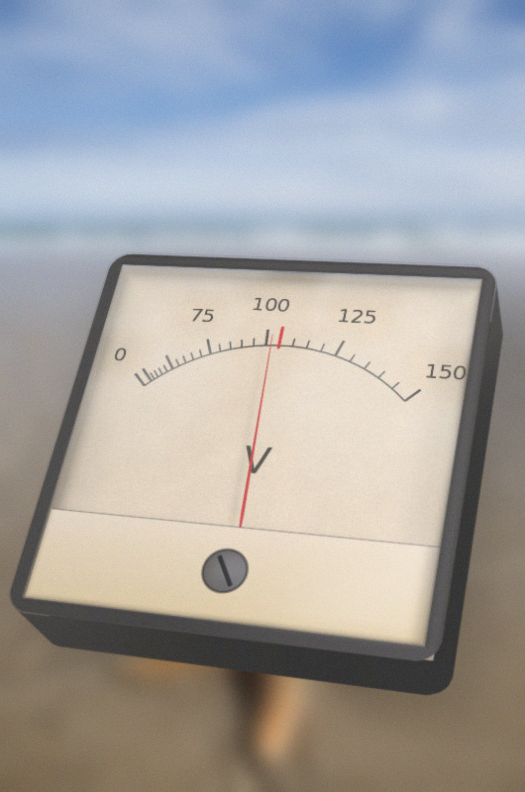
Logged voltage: 102.5 V
